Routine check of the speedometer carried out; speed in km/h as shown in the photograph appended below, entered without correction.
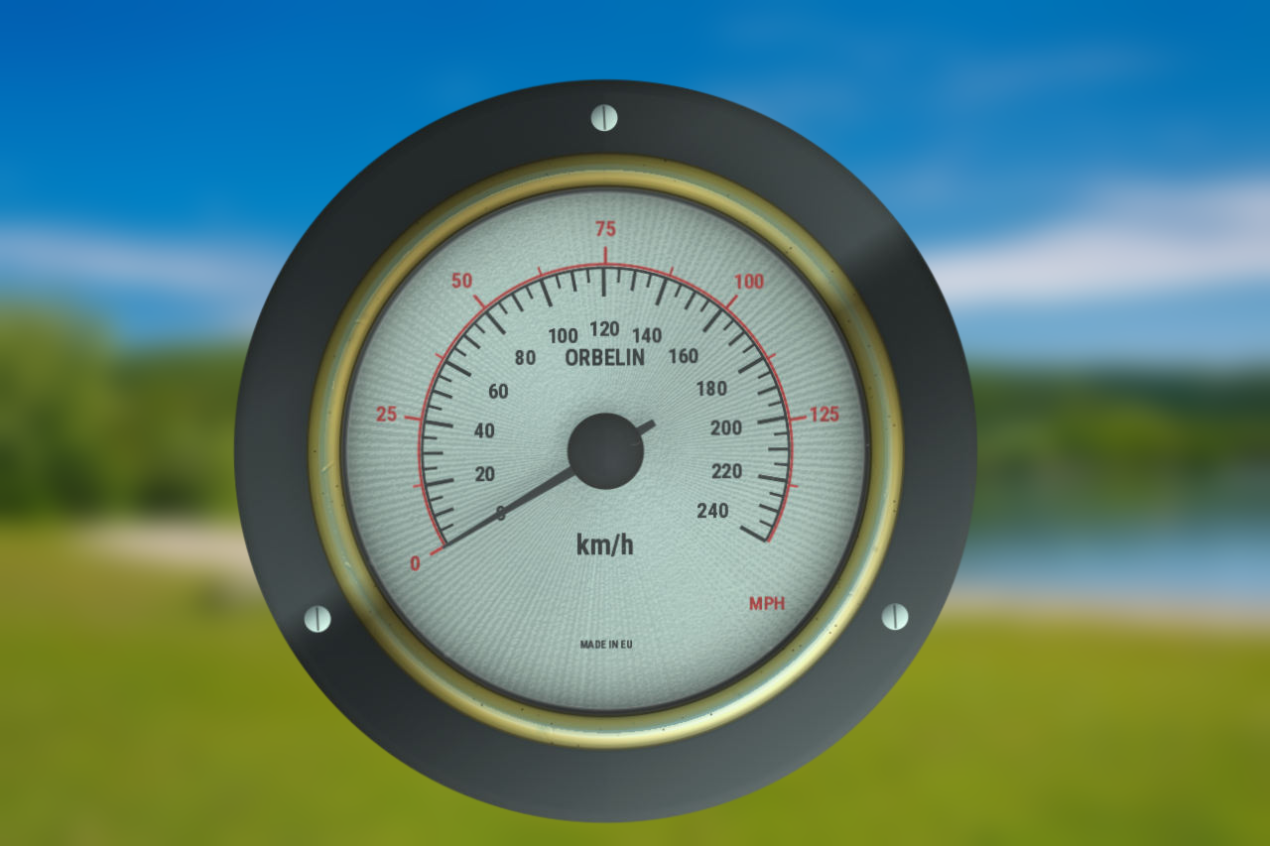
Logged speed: 0 km/h
